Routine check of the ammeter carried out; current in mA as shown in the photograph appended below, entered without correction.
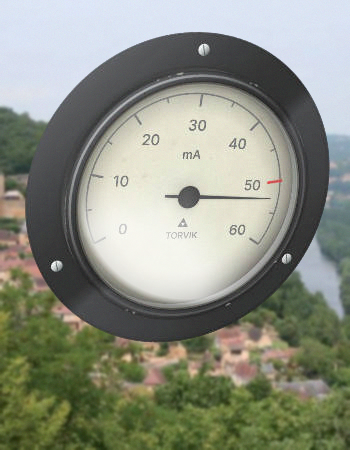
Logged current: 52.5 mA
